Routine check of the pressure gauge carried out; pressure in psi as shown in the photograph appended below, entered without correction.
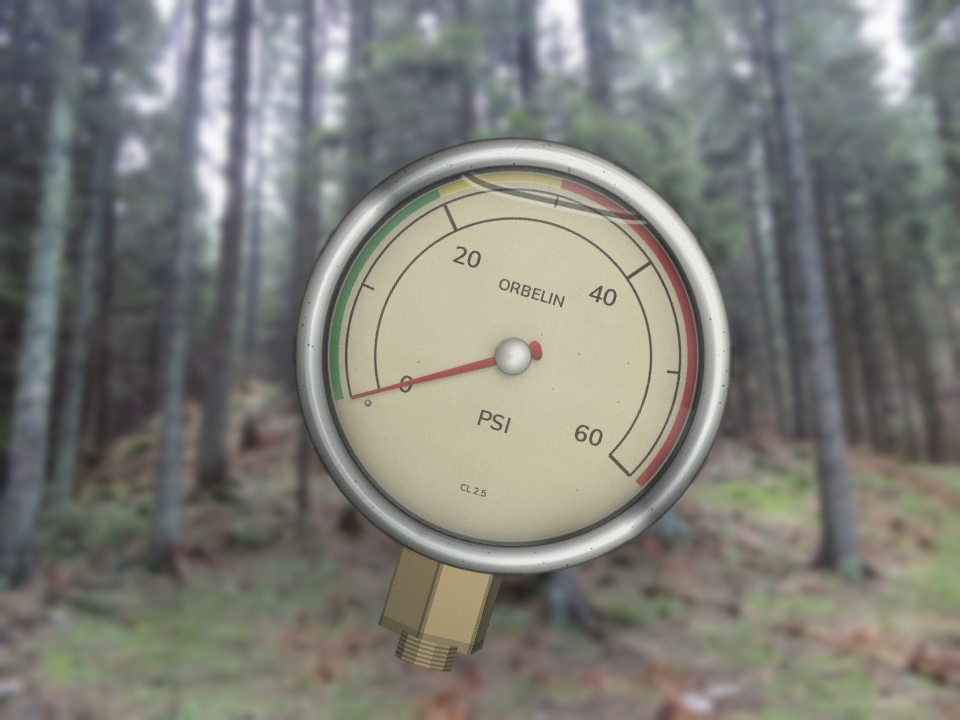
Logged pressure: 0 psi
